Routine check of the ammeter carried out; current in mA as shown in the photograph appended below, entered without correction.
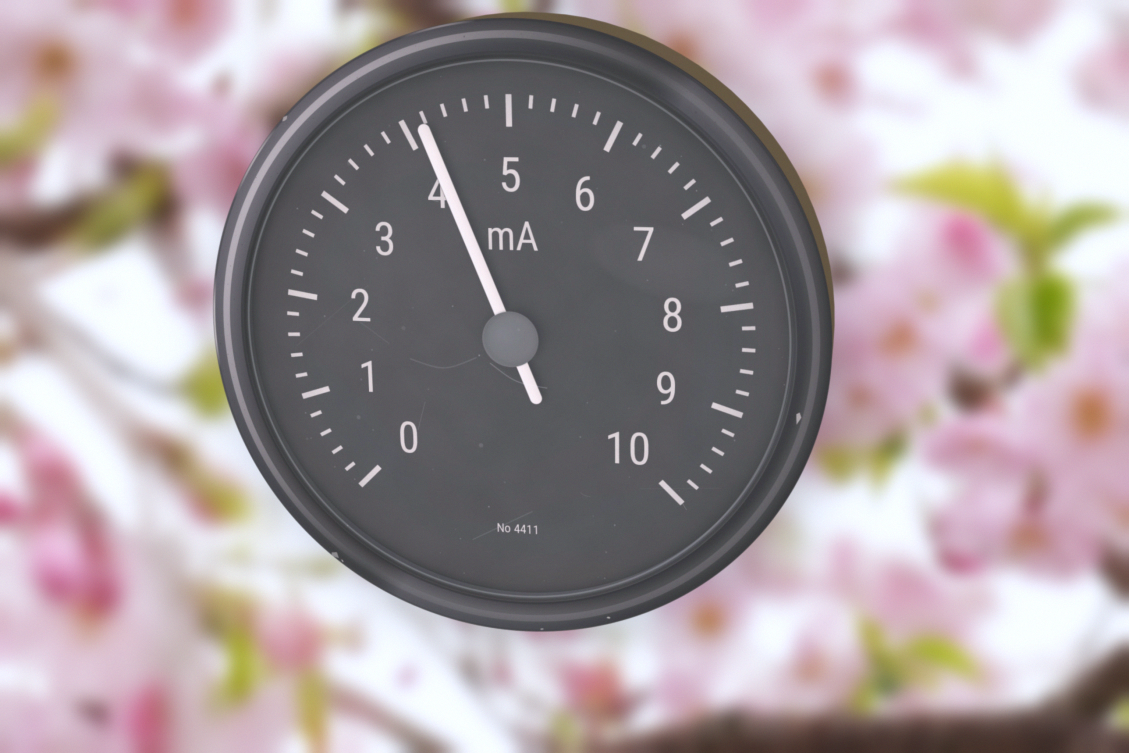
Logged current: 4.2 mA
